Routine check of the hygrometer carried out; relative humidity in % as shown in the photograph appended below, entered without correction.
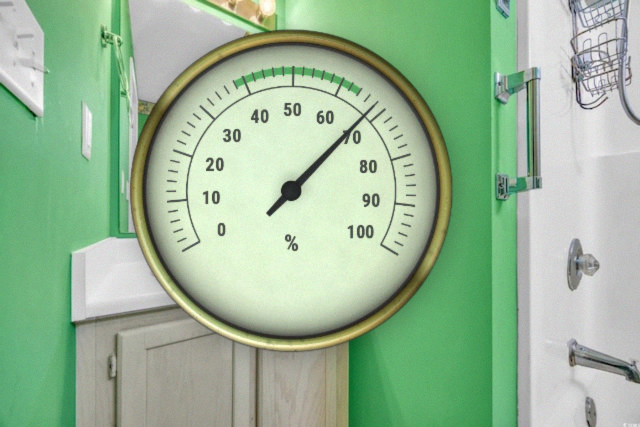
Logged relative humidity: 68 %
